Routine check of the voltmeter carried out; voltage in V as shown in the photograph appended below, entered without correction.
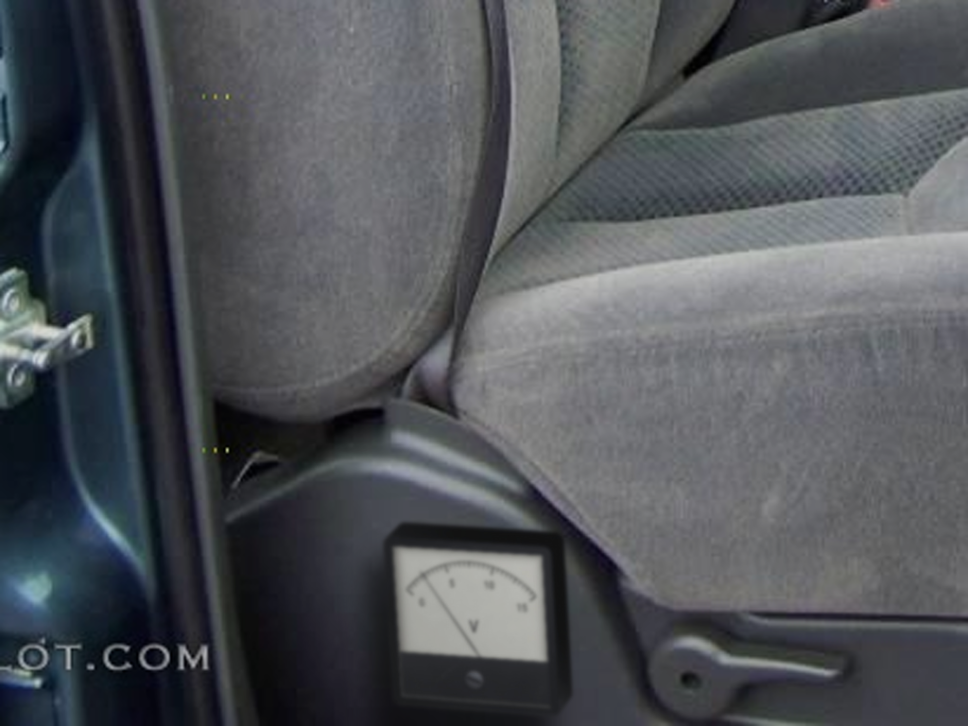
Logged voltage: 2.5 V
